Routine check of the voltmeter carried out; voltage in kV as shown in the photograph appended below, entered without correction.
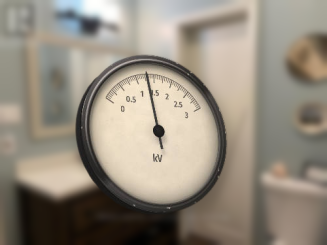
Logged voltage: 1.25 kV
